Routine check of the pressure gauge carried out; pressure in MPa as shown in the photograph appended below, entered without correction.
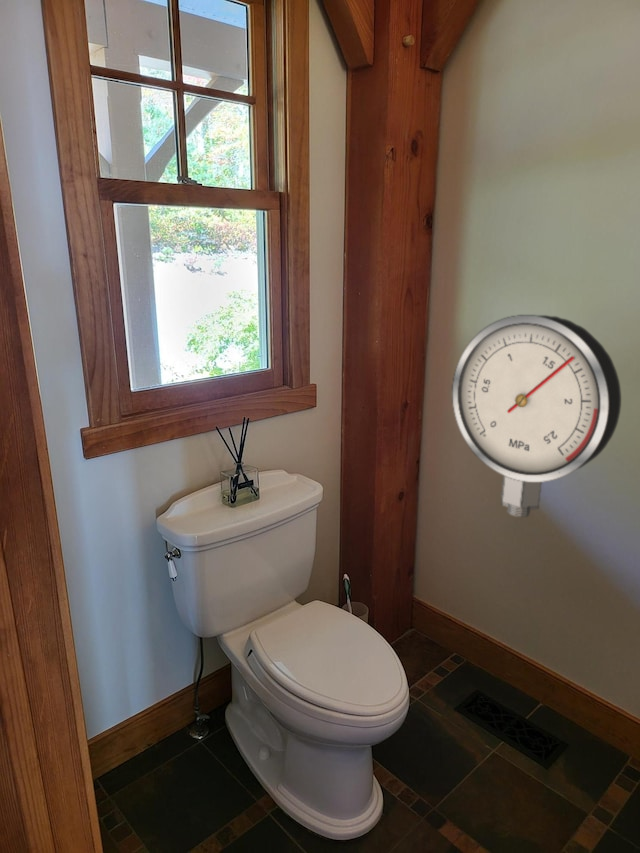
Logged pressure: 1.65 MPa
